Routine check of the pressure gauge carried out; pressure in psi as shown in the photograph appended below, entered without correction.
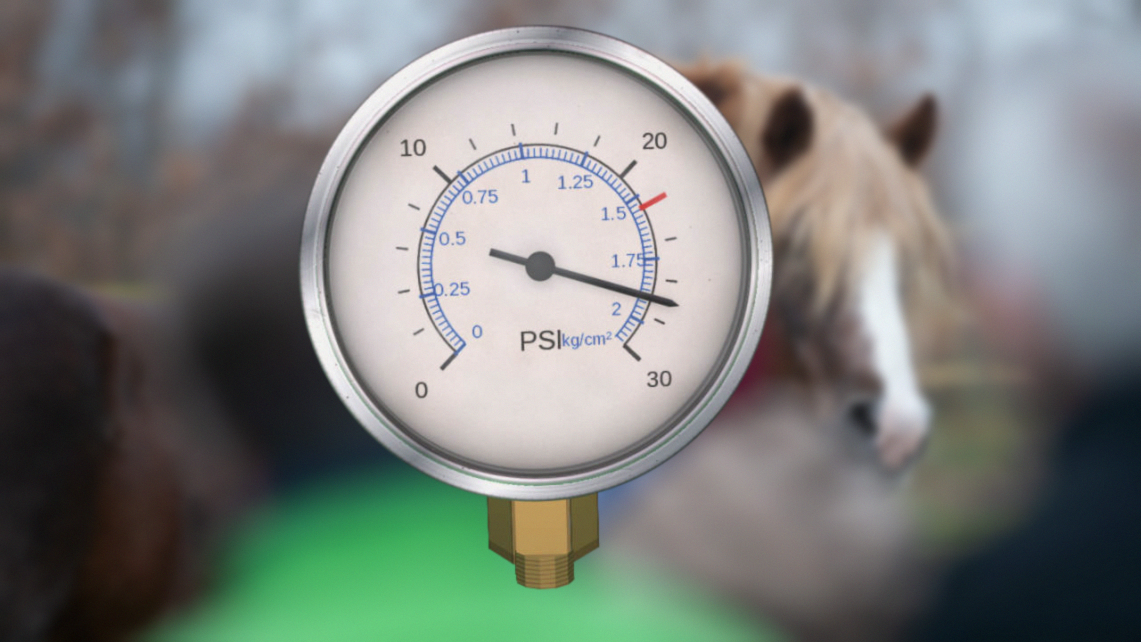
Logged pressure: 27 psi
